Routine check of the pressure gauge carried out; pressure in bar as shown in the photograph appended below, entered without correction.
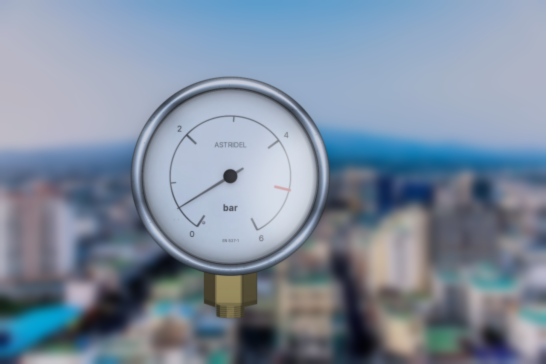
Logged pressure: 0.5 bar
